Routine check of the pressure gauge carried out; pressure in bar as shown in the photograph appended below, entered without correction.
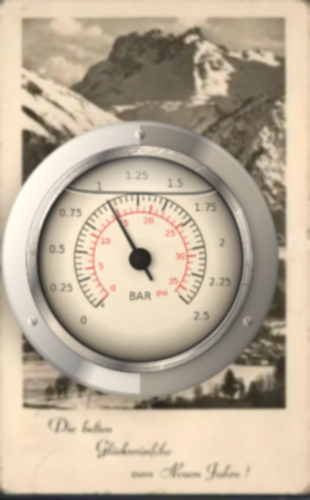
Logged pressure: 1 bar
